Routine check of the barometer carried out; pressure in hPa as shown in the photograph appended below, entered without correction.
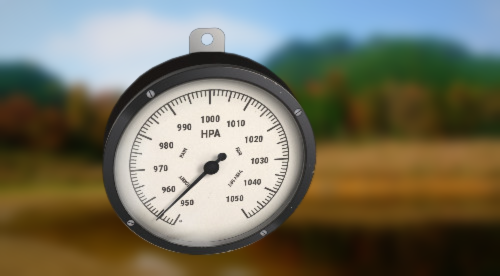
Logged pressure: 955 hPa
